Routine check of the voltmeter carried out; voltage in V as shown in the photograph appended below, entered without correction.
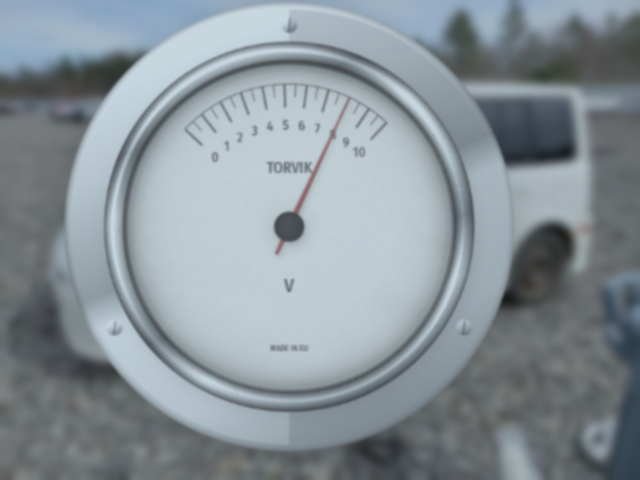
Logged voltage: 8 V
